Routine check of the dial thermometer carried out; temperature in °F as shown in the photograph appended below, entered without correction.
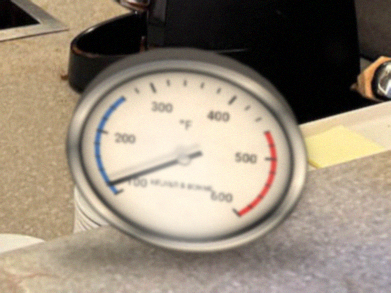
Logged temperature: 120 °F
